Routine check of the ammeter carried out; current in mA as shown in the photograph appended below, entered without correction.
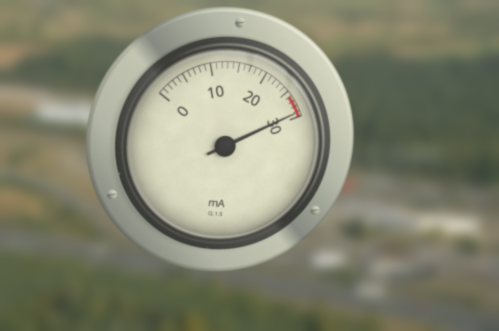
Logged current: 29 mA
